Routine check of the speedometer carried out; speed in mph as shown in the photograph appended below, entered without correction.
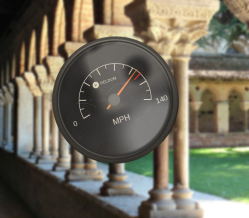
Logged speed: 105 mph
